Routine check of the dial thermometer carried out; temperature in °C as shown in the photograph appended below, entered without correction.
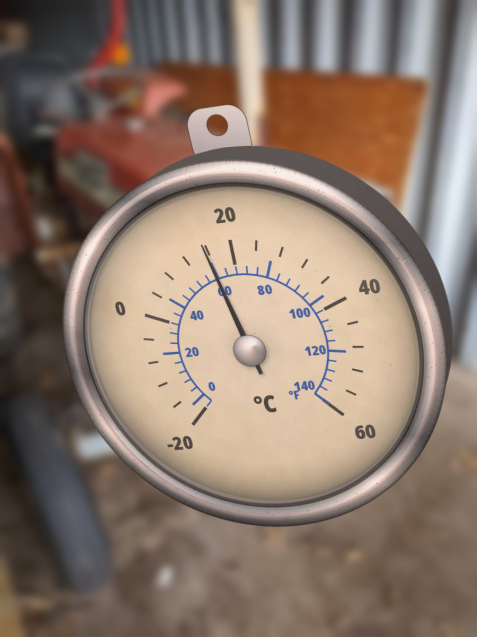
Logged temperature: 16 °C
